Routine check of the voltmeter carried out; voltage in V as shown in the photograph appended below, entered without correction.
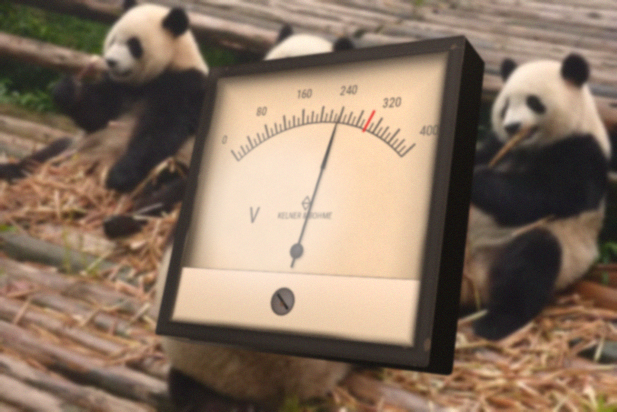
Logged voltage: 240 V
